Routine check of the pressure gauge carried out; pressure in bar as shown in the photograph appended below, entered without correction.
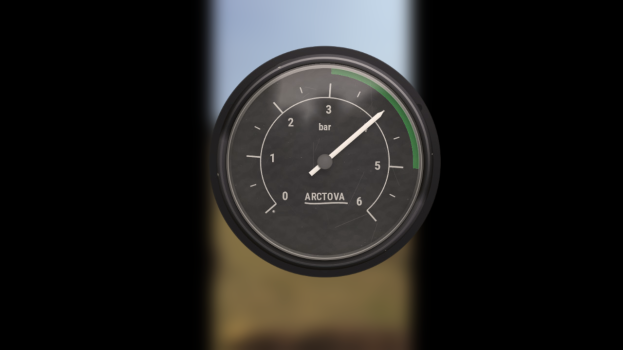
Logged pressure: 4 bar
